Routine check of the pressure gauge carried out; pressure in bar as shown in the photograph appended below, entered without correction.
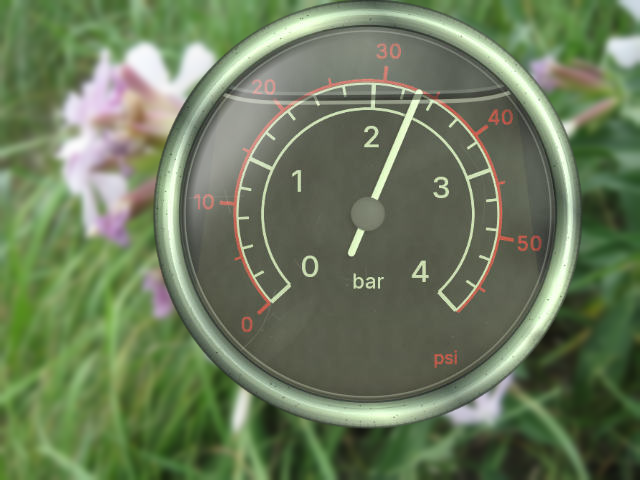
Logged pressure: 2.3 bar
